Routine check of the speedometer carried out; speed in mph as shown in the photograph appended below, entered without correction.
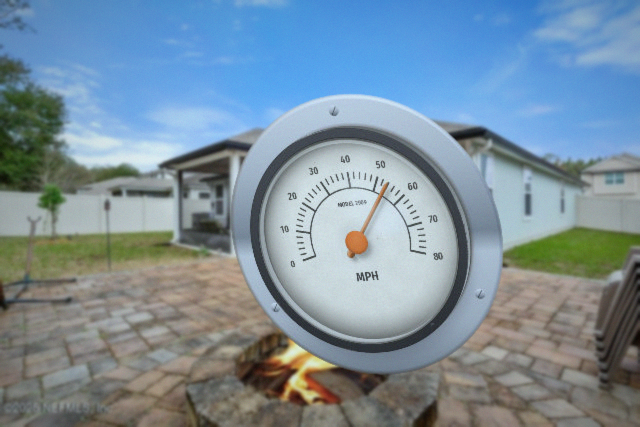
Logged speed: 54 mph
